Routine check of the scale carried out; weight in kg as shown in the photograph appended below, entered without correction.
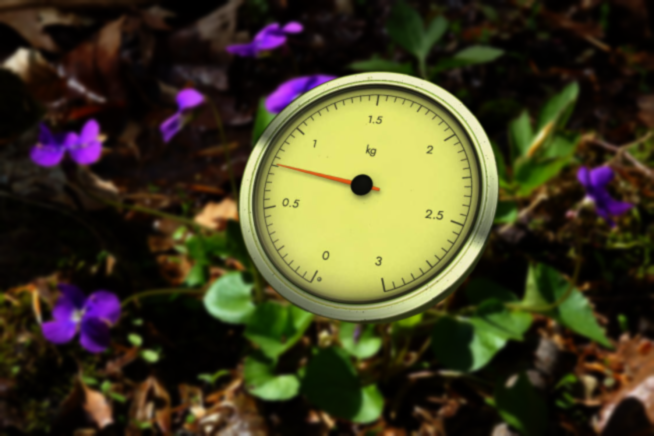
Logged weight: 0.75 kg
